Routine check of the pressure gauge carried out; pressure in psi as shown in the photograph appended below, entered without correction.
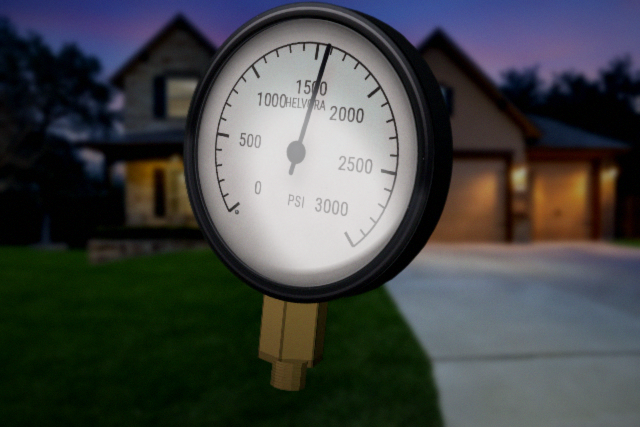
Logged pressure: 1600 psi
